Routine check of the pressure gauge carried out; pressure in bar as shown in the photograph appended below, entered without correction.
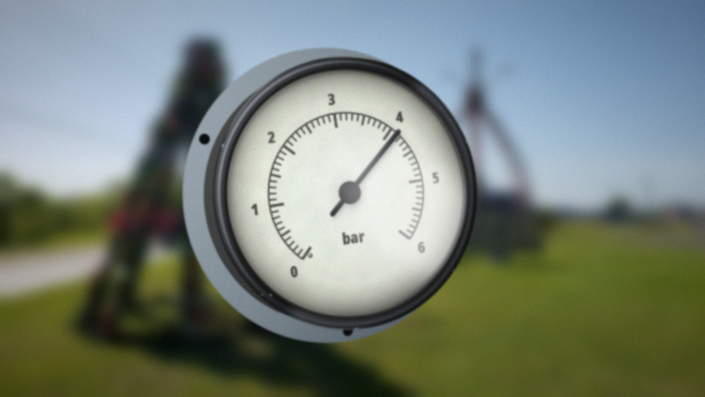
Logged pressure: 4.1 bar
